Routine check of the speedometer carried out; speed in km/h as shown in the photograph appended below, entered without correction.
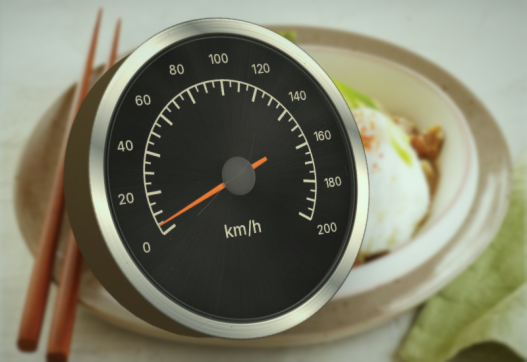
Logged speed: 5 km/h
